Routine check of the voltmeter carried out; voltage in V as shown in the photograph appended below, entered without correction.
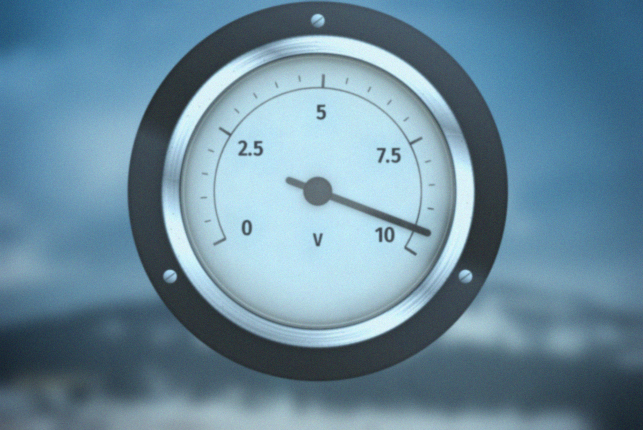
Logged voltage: 9.5 V
